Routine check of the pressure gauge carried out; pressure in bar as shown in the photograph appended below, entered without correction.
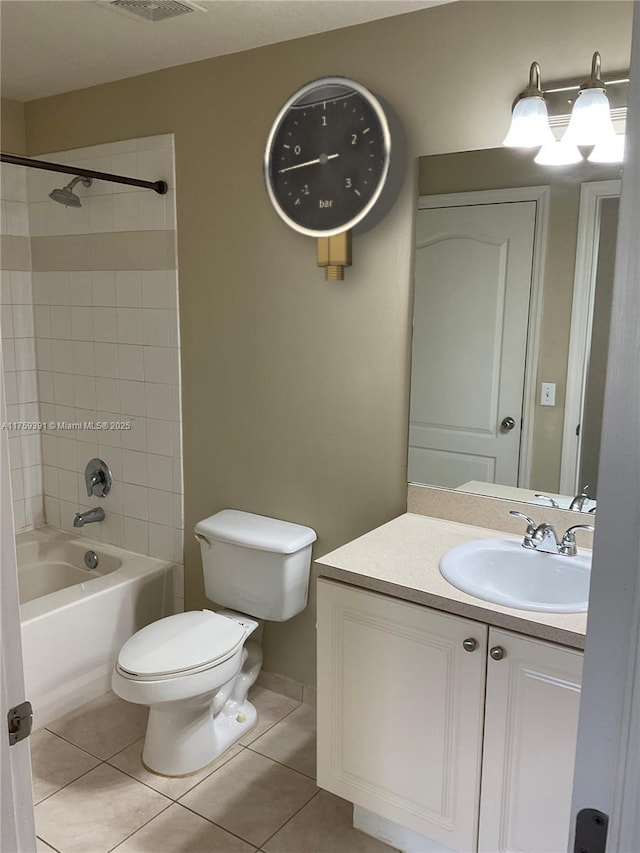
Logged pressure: -0.4 bar
